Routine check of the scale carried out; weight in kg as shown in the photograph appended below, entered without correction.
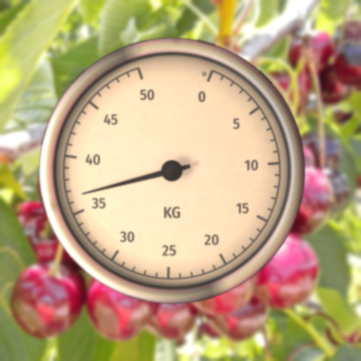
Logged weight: 36.5 kg
